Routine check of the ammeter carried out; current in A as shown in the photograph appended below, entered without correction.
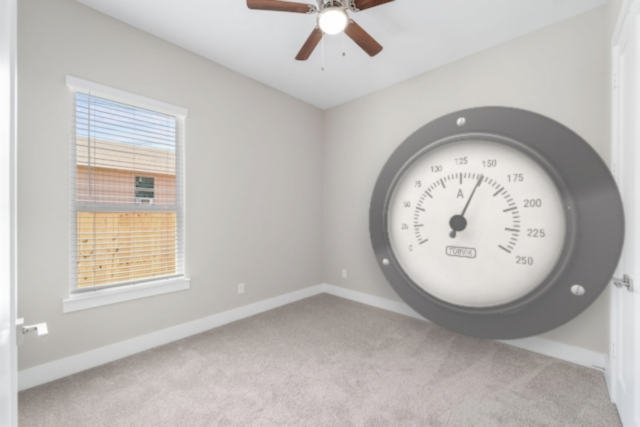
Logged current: 150 A
